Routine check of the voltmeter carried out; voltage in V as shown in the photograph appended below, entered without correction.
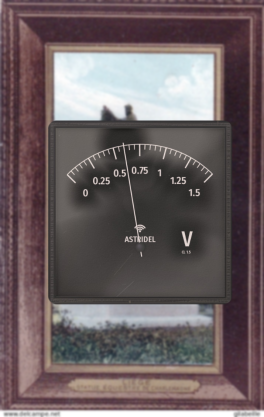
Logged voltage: 0.6 V
